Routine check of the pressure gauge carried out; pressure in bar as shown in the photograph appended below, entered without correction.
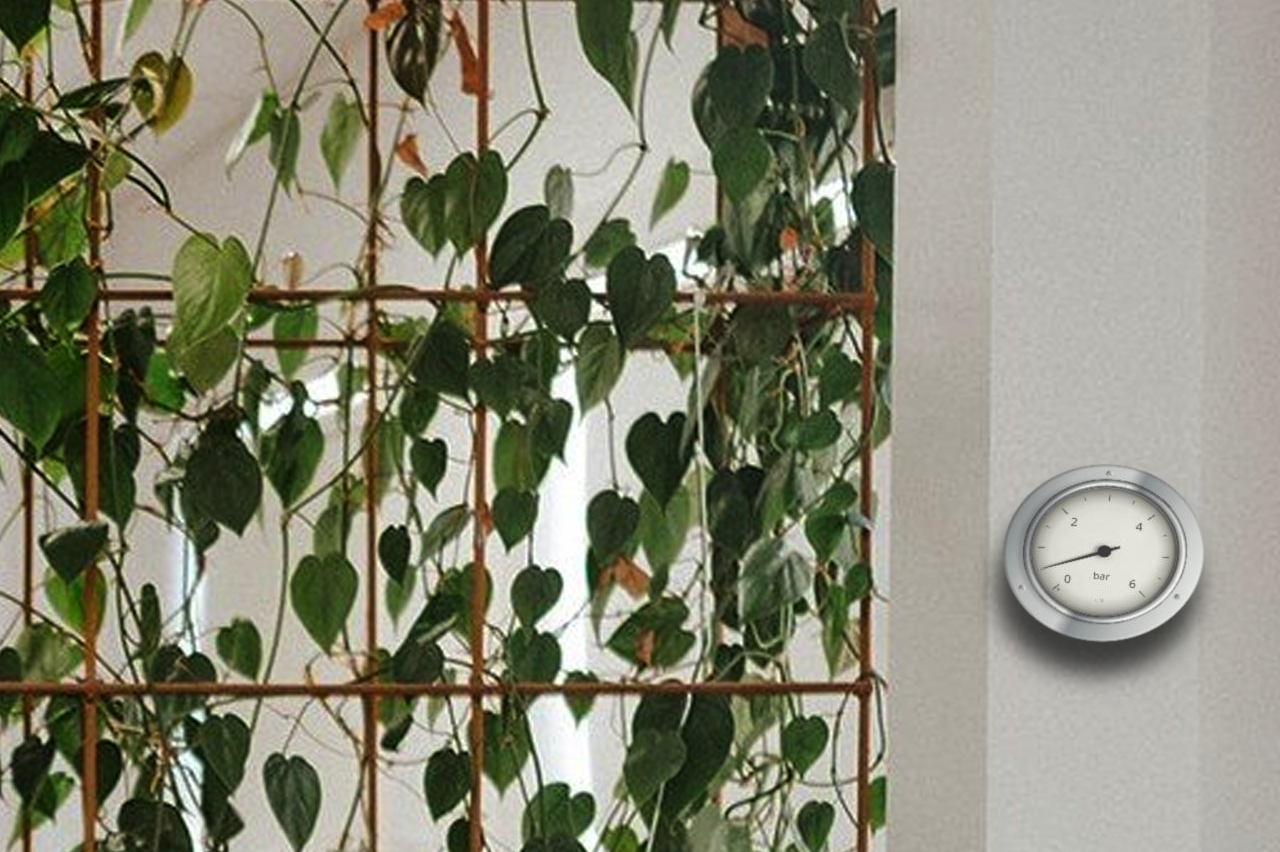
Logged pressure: 0.5 bar
